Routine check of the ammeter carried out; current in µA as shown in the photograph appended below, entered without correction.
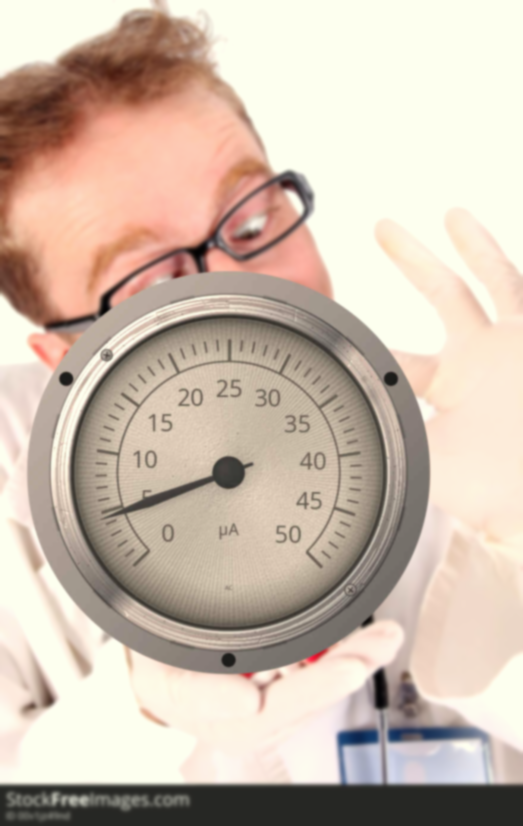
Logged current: 4.5 µA
